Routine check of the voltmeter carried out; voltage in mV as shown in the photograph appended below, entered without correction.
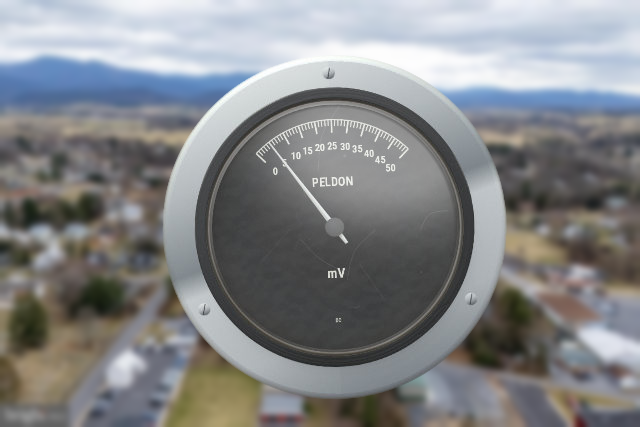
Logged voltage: 5 mV
